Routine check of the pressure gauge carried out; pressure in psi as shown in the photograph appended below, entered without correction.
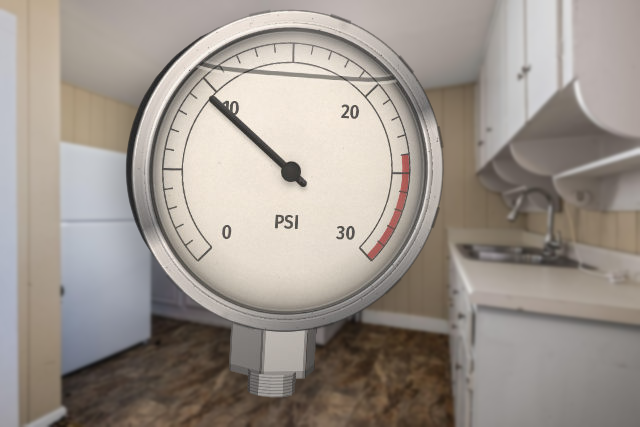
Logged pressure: 9.5 psi
